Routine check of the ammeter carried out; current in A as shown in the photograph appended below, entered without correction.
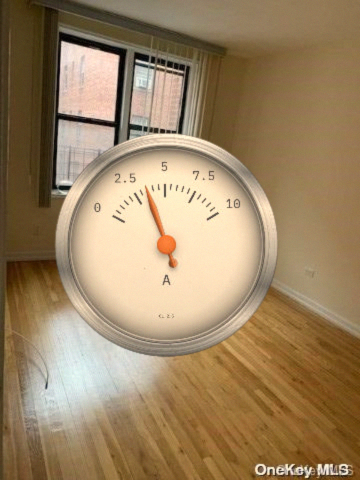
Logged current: 3.5 A
